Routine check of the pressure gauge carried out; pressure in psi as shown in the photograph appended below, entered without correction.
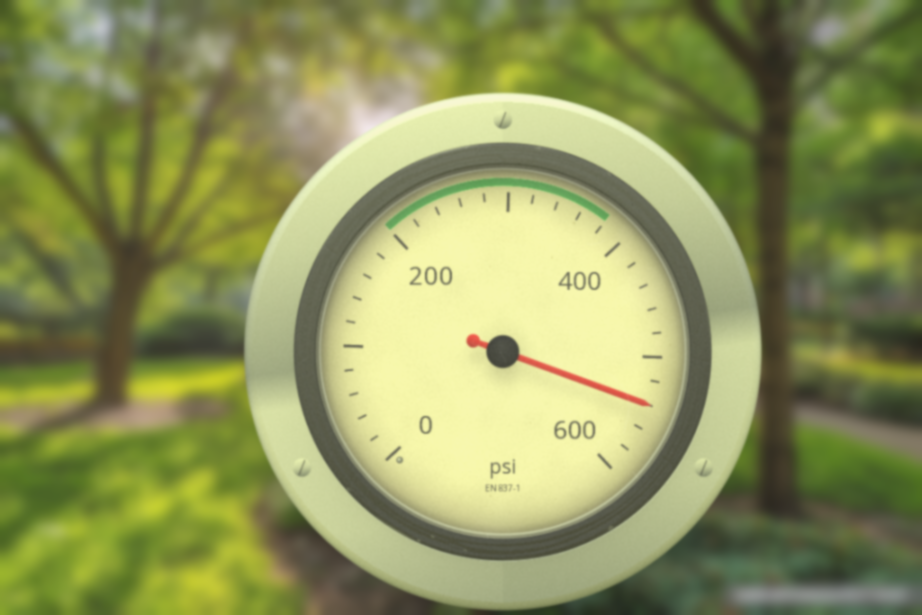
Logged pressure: 540 psi
